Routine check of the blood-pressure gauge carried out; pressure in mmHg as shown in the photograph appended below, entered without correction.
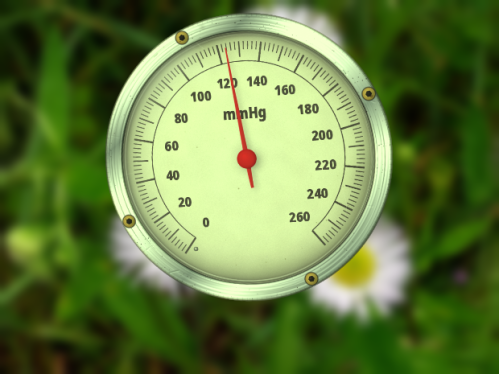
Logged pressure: 124 mmHg
